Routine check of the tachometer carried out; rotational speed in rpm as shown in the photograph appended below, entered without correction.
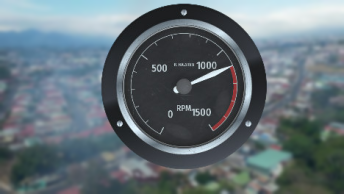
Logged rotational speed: 1100 rpm
